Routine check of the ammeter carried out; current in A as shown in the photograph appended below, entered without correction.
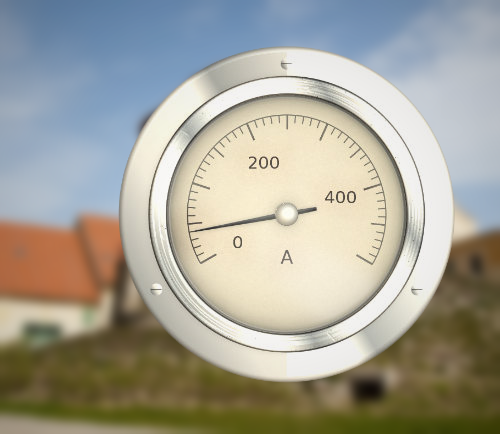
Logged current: 40 A
